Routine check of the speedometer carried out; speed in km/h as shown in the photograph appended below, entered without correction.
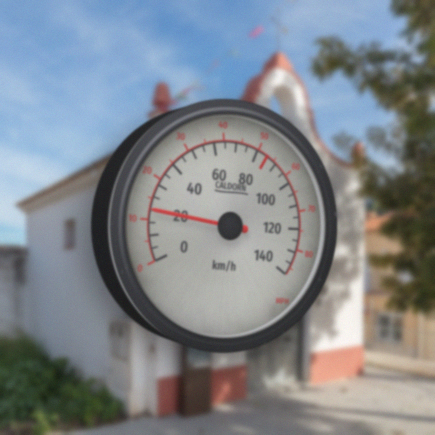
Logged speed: 20 km/h
